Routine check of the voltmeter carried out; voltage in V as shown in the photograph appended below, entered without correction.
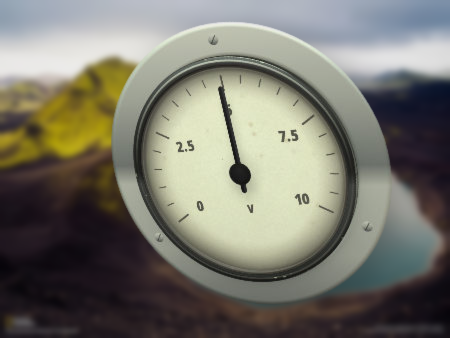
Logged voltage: 5 V
